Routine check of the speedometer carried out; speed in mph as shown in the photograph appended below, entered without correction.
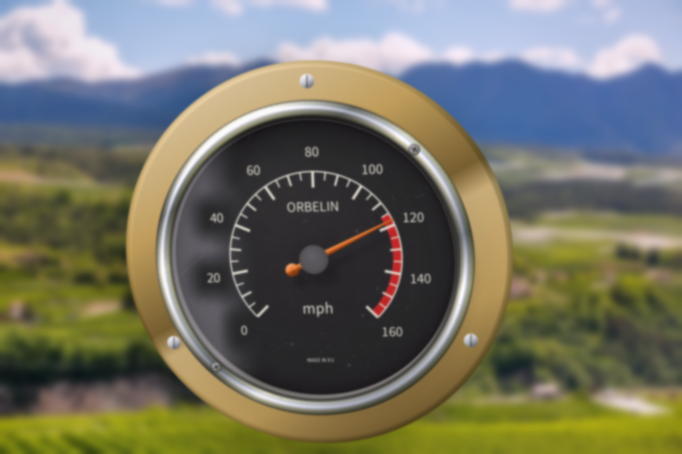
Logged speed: 117.5 mph
